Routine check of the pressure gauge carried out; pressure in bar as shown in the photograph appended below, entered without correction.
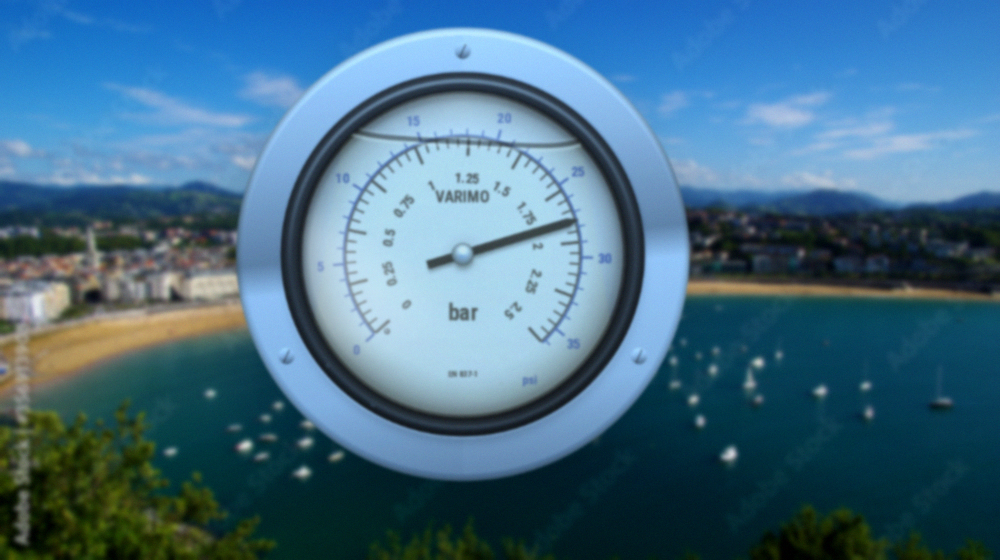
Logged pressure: 1.9 bar
